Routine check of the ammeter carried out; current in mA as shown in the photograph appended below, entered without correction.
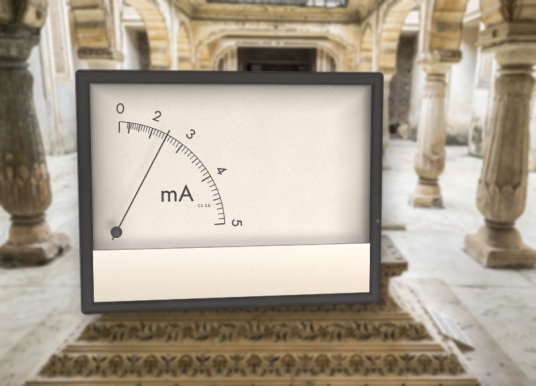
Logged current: 2.5 mA
